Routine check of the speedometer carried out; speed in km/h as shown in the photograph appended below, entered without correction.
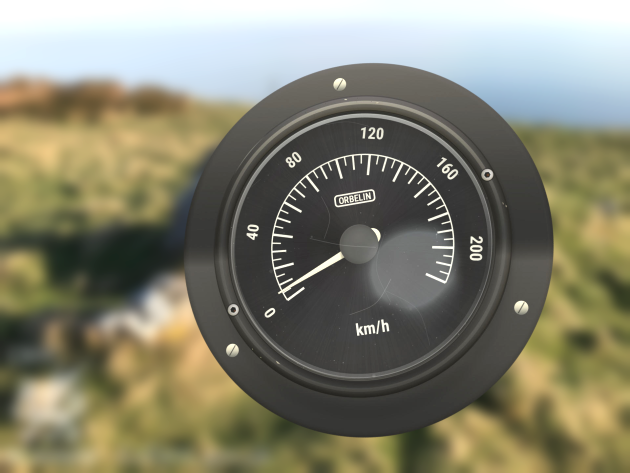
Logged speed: 5 km/h
